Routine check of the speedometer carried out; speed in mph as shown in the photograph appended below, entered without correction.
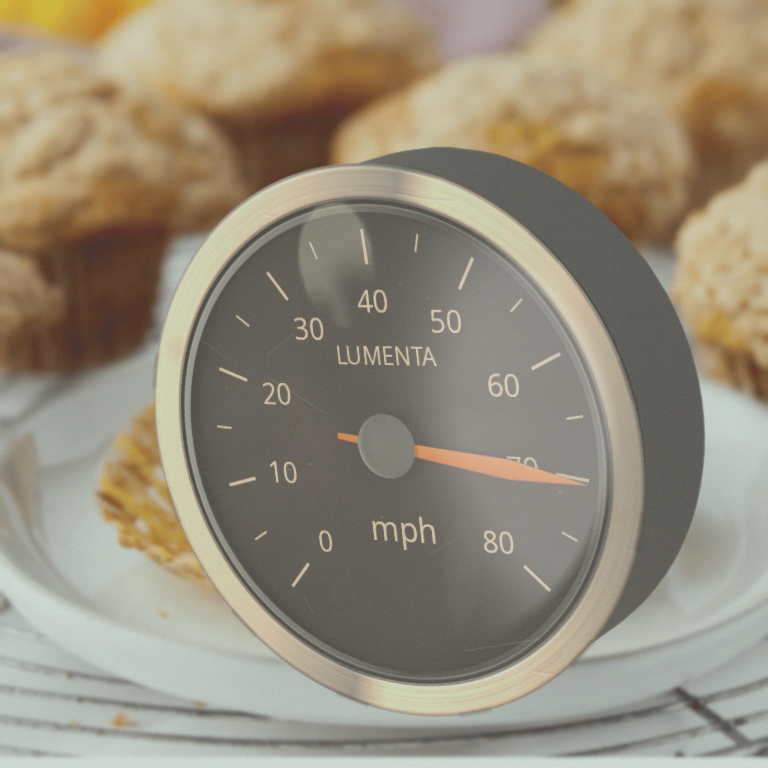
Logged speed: 70 mph
